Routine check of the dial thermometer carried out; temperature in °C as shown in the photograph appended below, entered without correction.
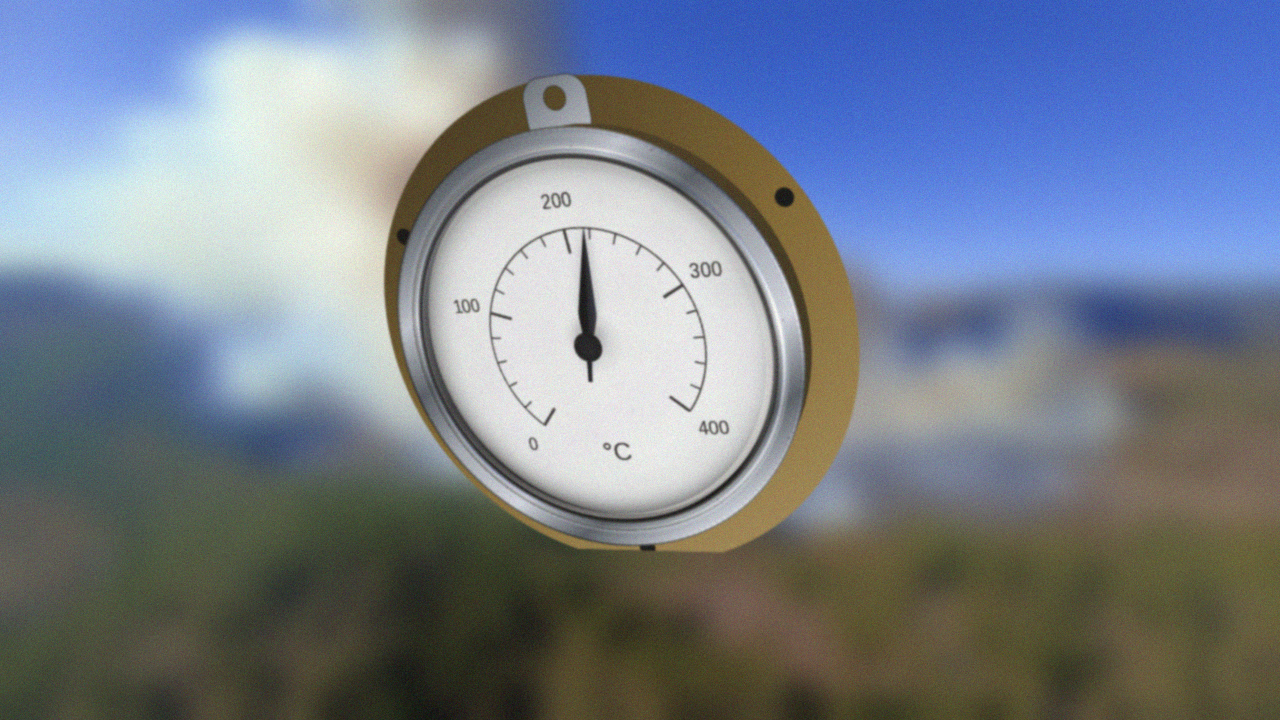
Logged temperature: 220 °C
